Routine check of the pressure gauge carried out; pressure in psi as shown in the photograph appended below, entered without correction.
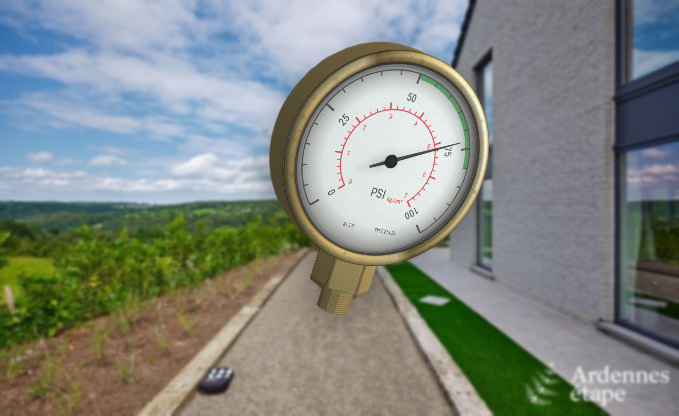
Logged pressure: 72.5 psi
